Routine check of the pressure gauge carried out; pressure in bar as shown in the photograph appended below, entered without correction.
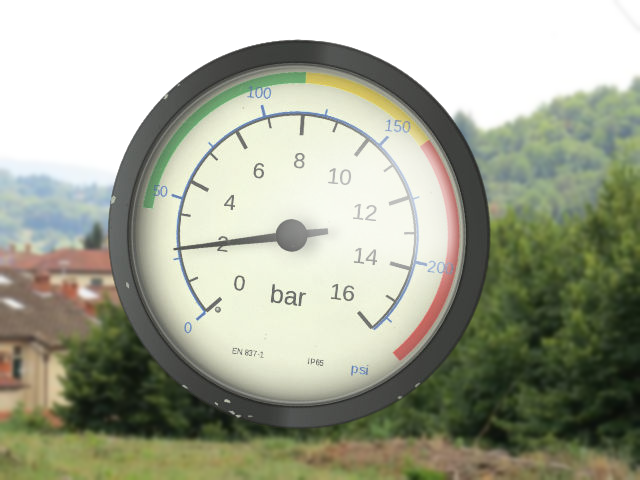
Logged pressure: 2 bar
